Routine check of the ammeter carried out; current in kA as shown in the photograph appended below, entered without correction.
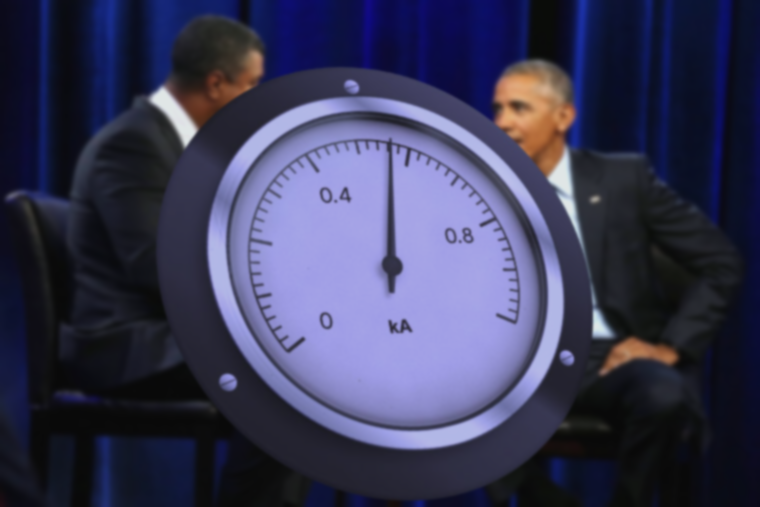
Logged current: 0.56 kA
